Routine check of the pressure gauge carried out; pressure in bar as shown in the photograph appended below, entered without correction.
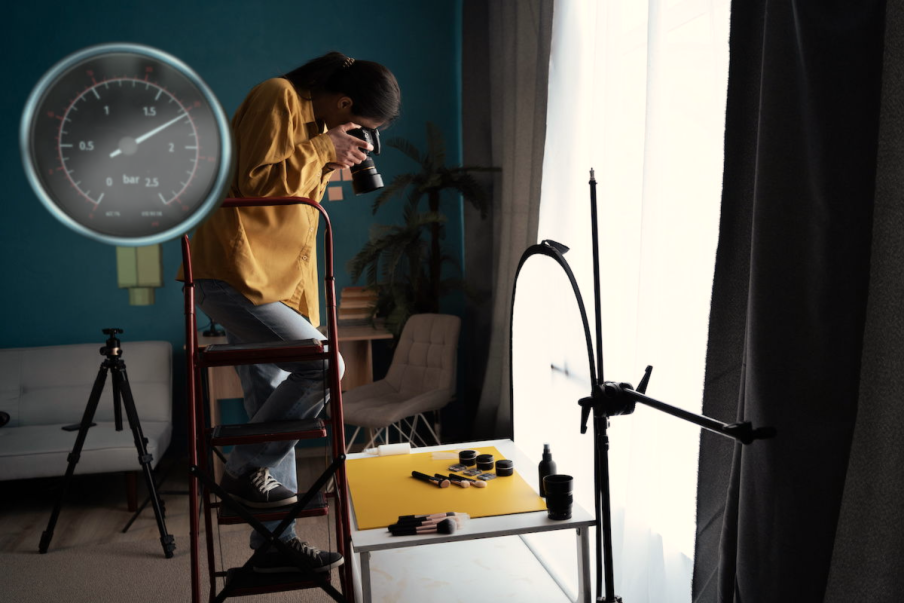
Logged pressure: 1.75 bar
